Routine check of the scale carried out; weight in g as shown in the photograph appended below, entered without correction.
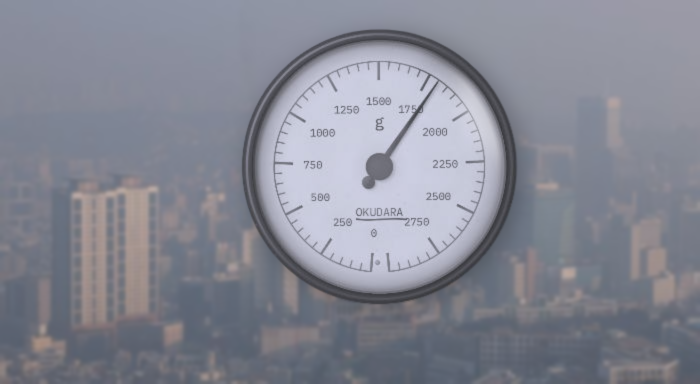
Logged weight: 1800 g
